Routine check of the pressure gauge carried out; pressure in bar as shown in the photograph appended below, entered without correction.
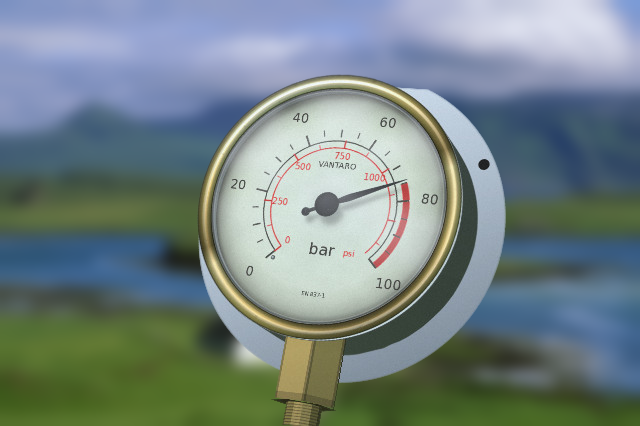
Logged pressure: 75 bar
